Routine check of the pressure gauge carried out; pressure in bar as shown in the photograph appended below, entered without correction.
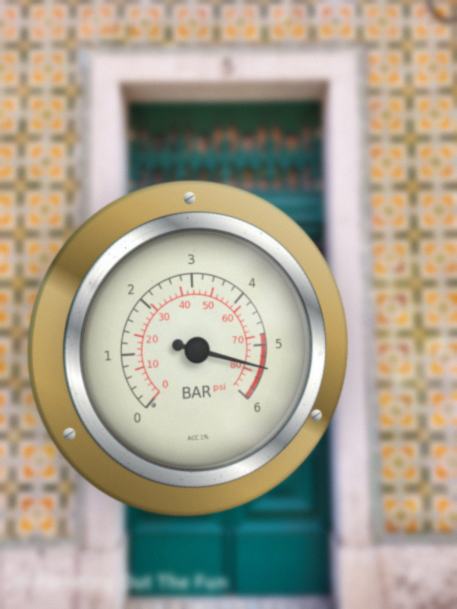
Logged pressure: 5.4 bar
